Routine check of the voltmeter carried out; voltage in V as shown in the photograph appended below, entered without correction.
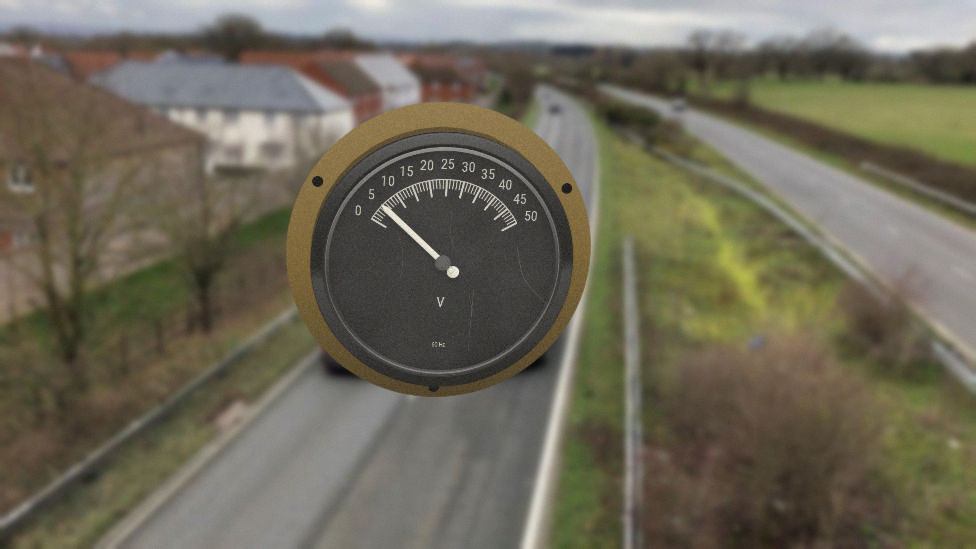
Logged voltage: 5 V
